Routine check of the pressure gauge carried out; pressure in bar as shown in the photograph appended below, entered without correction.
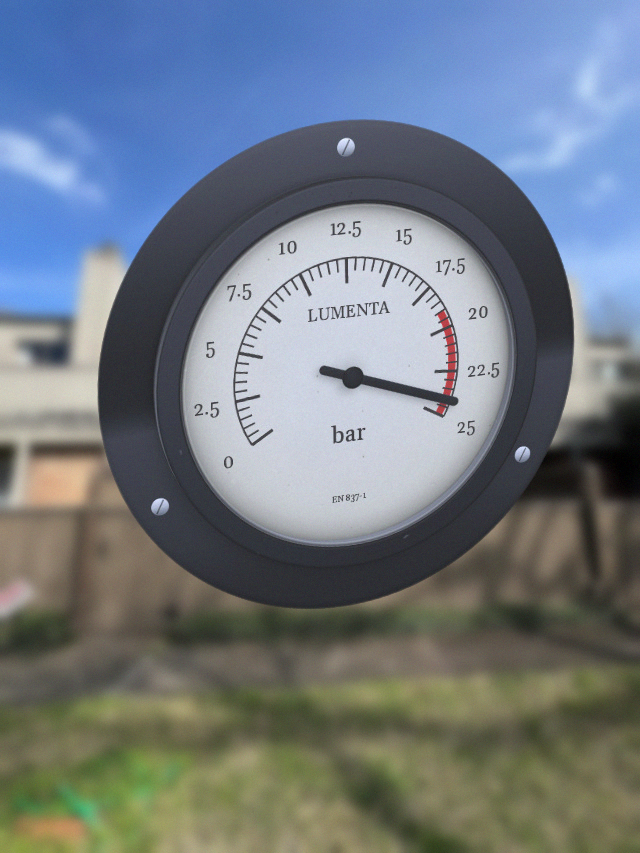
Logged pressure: 24 bar
